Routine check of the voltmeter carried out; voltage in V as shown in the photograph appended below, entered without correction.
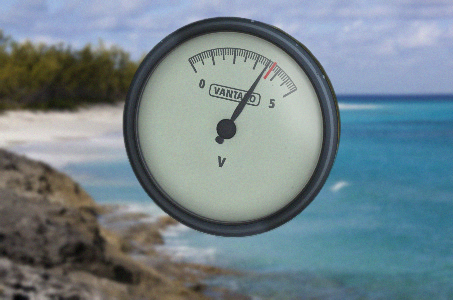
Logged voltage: 3.5 V
